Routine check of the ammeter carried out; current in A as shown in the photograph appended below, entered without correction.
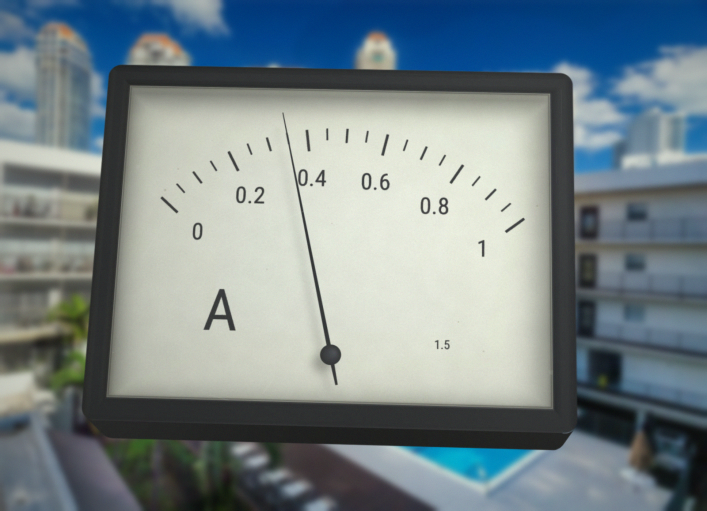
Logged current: 0.35 A
